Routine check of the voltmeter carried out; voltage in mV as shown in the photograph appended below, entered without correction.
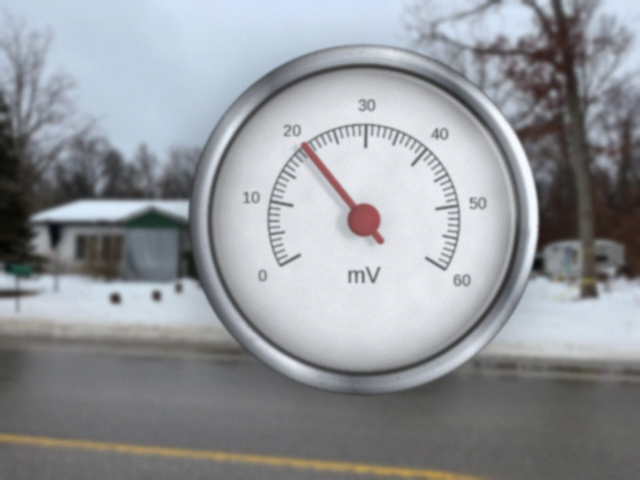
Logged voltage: 20 mV
